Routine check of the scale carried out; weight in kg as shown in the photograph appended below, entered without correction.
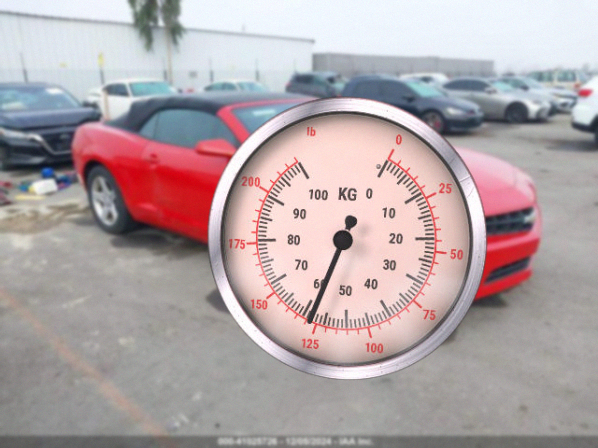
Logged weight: 58 kg
